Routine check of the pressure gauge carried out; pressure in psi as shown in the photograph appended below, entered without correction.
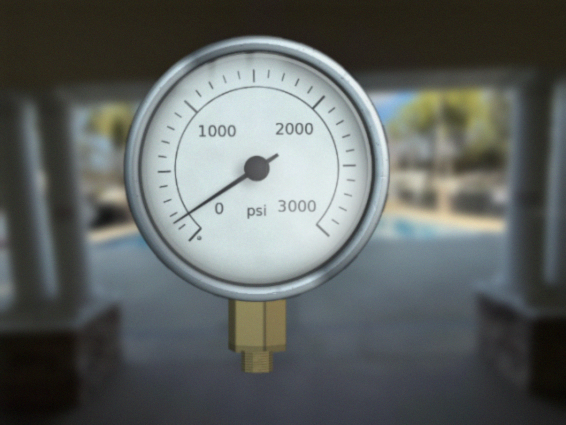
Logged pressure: 150 psi
